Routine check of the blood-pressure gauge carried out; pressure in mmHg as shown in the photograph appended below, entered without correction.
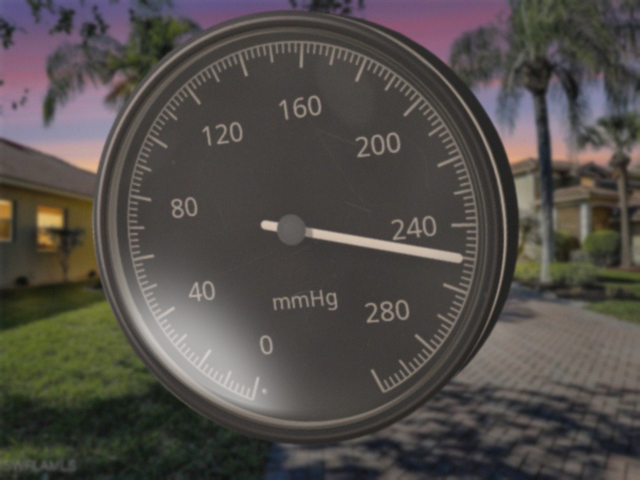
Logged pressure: 250 mmHg
